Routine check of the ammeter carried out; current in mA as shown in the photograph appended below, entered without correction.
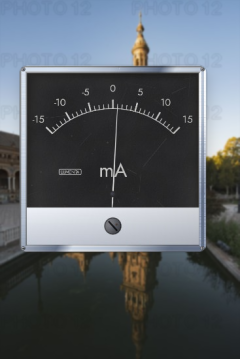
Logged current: 1 mA
